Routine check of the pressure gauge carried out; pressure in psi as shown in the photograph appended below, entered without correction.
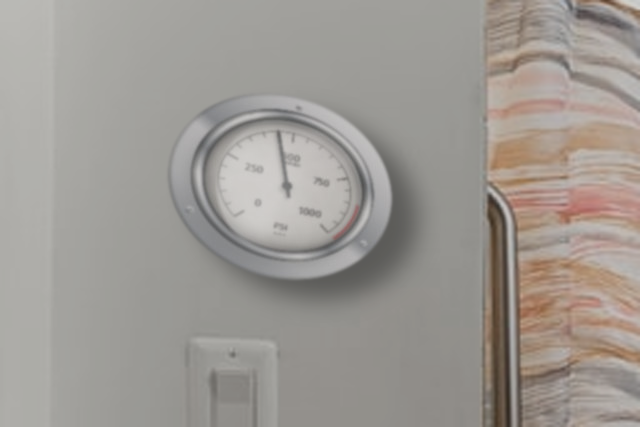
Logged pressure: 450 psi
